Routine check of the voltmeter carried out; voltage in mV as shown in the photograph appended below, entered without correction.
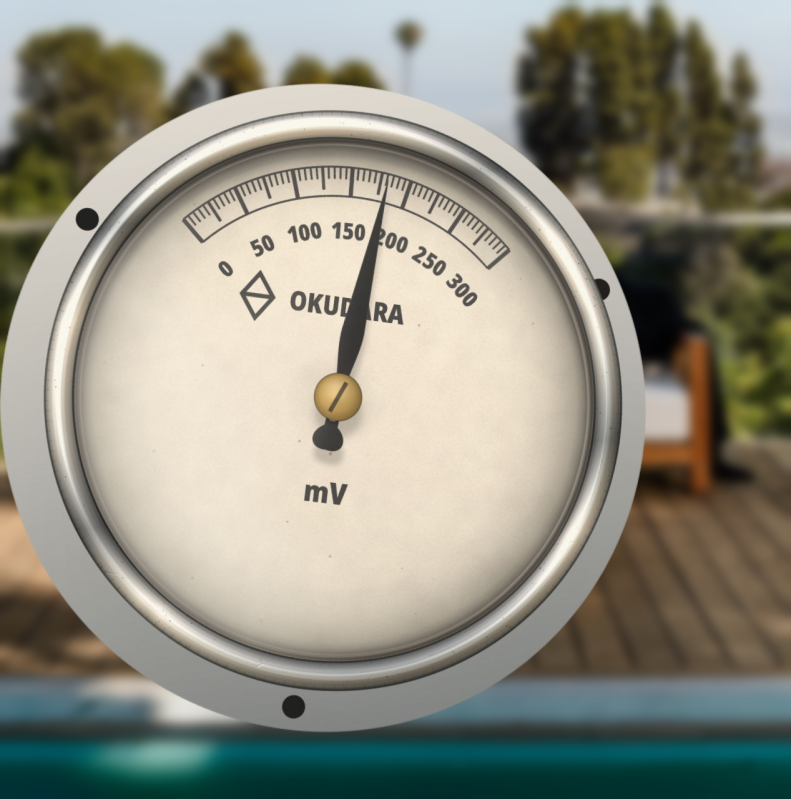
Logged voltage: 180 mV
